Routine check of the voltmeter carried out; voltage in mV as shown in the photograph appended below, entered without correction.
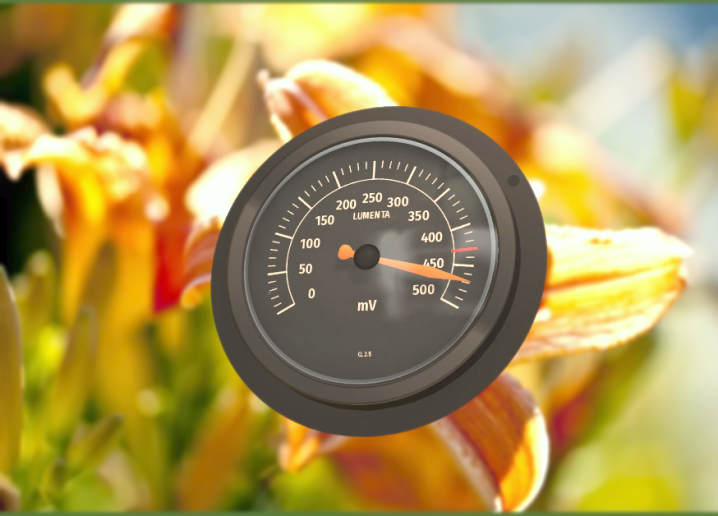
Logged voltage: 470 mV
